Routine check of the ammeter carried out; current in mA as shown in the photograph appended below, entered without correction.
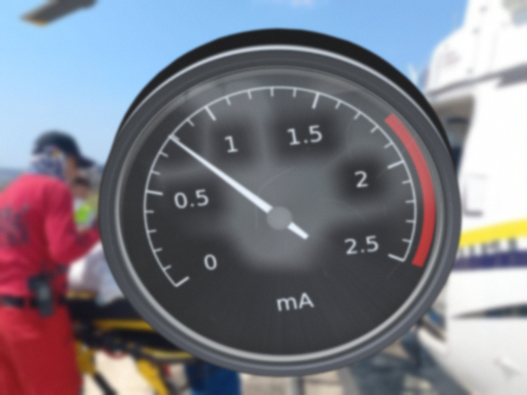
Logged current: 0.8 mA
